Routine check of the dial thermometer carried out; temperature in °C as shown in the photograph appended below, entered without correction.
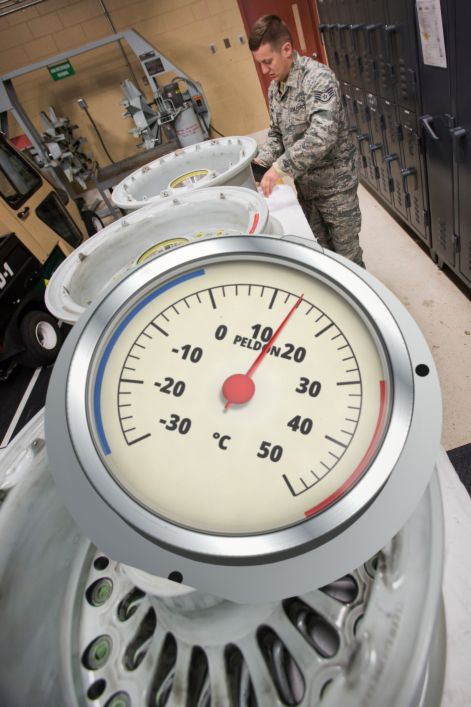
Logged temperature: 14 °C
